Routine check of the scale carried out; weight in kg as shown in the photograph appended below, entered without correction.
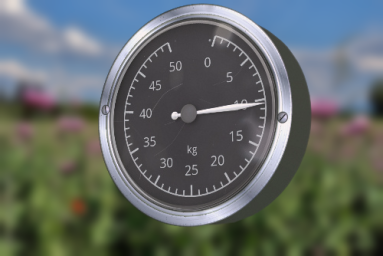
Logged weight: 10.5 kg
